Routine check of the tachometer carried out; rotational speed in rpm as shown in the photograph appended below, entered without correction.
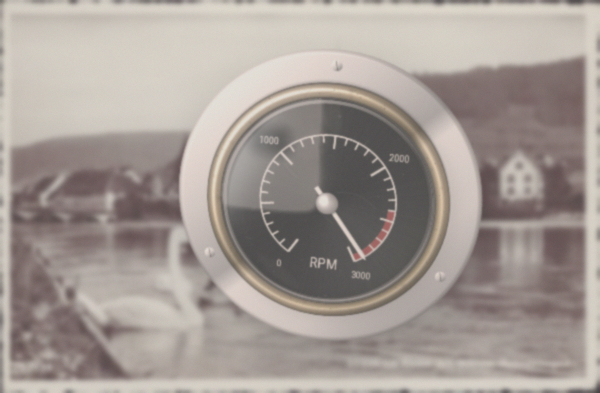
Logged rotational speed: 2900 rpm
